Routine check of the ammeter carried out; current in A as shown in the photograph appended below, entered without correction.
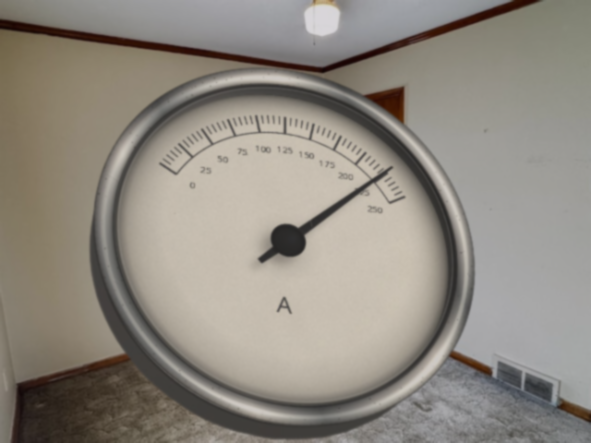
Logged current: 225 A
